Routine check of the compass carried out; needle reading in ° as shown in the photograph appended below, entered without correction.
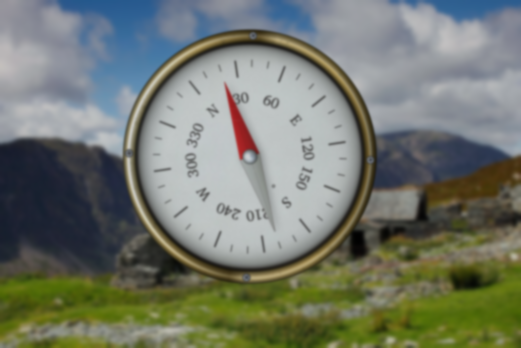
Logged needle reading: 20 °
